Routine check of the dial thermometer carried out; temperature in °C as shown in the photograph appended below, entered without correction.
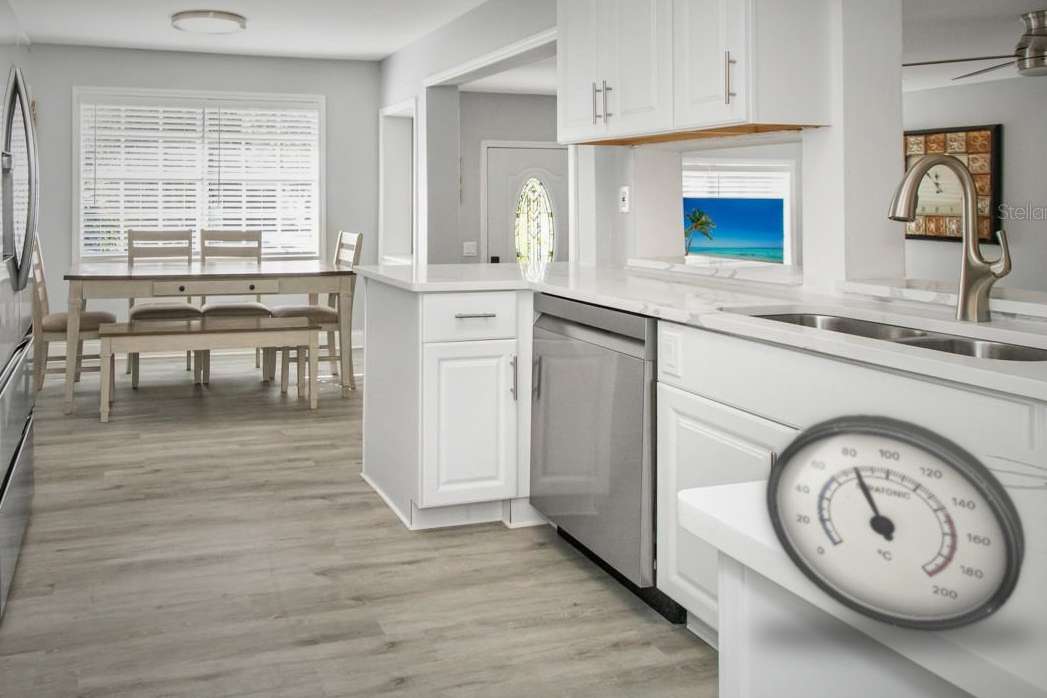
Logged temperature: 80 °C
